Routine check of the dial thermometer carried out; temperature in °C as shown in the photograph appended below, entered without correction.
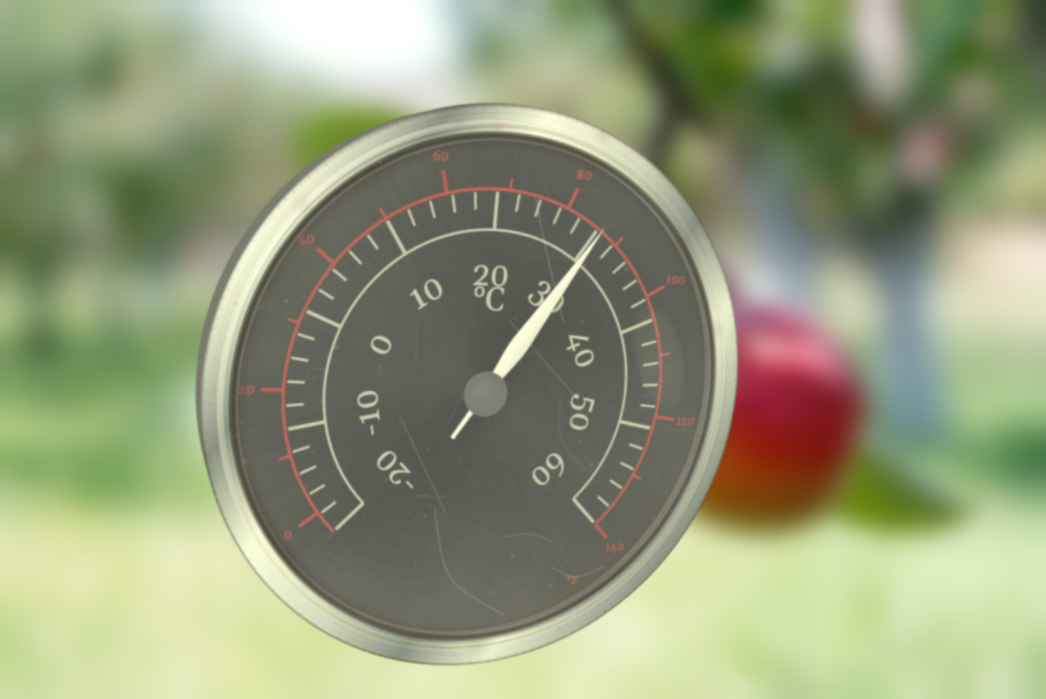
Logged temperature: 30 °C
